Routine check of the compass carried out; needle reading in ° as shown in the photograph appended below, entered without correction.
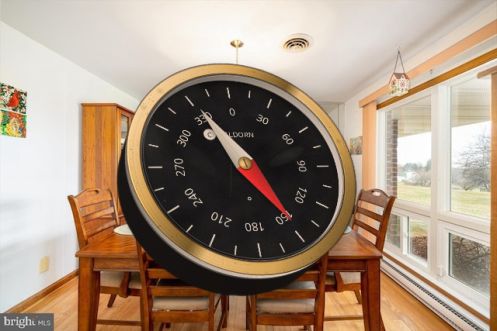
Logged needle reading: 150 °
